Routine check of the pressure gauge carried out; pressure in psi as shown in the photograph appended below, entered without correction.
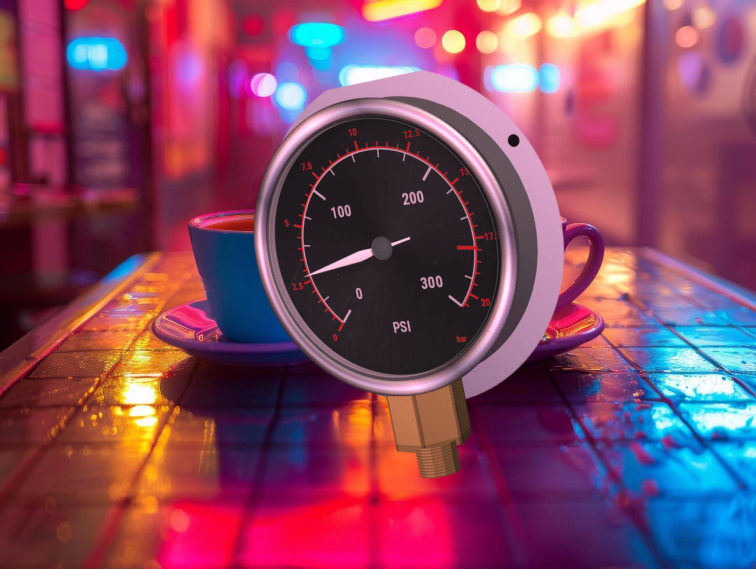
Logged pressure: 40 psi
